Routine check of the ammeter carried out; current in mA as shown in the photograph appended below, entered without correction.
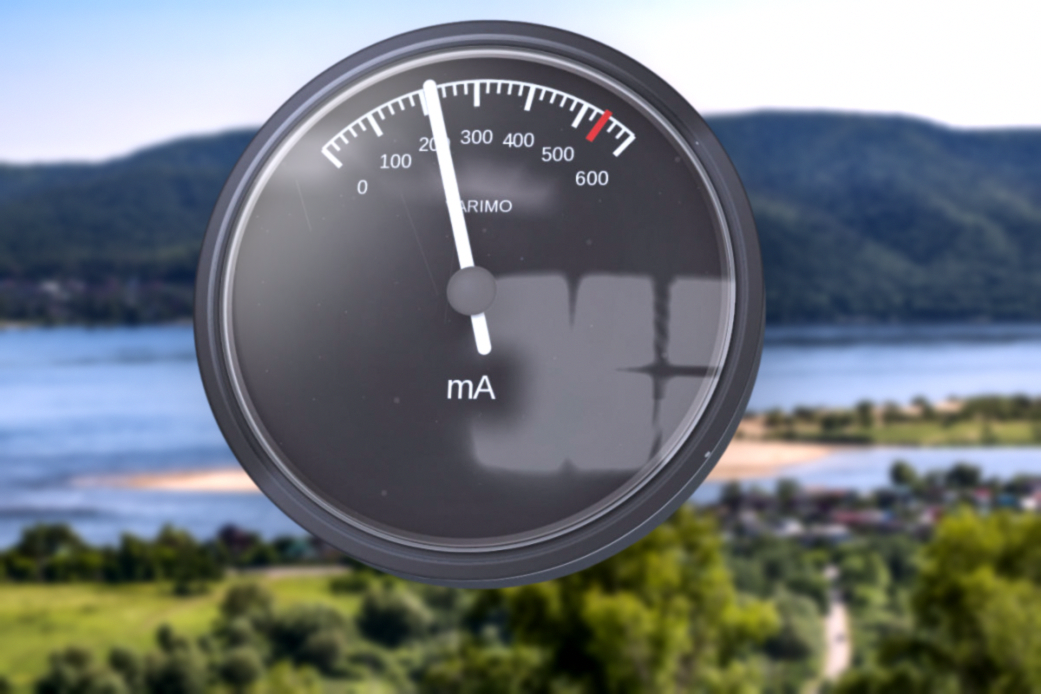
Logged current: 220 mA
